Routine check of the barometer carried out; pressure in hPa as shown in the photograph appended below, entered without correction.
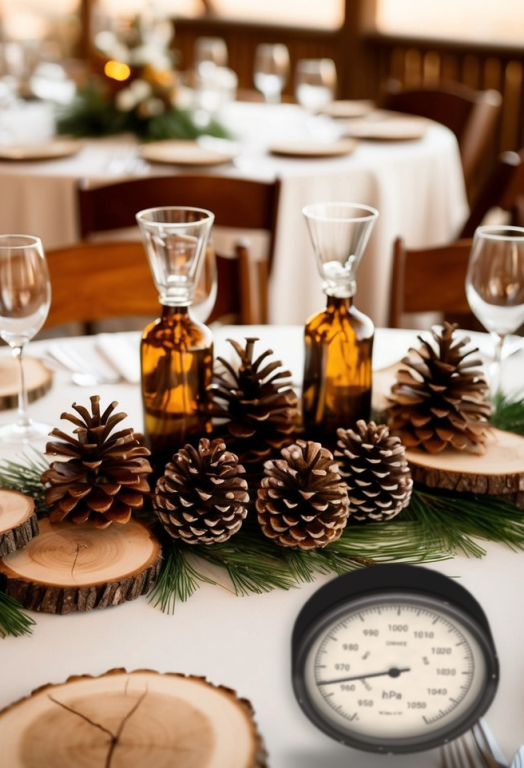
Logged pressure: 965 hPa
